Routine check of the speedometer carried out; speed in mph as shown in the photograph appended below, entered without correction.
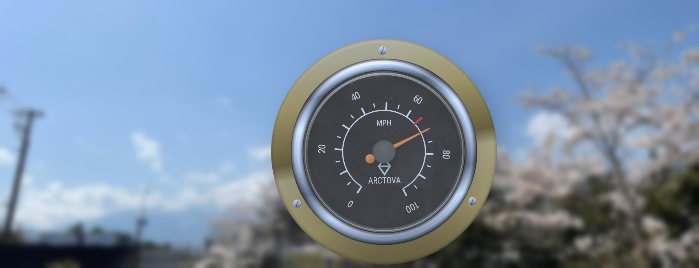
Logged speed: 70 mph
